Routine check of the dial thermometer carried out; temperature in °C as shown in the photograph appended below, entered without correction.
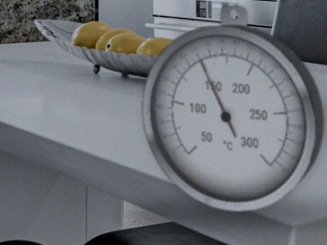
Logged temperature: 150 °C
